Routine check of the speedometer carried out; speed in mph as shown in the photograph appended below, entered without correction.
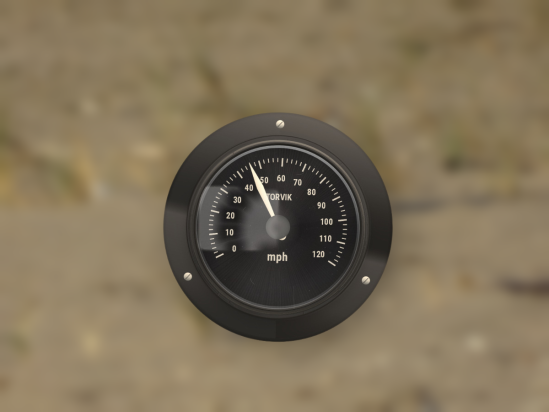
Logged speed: 46 mph
